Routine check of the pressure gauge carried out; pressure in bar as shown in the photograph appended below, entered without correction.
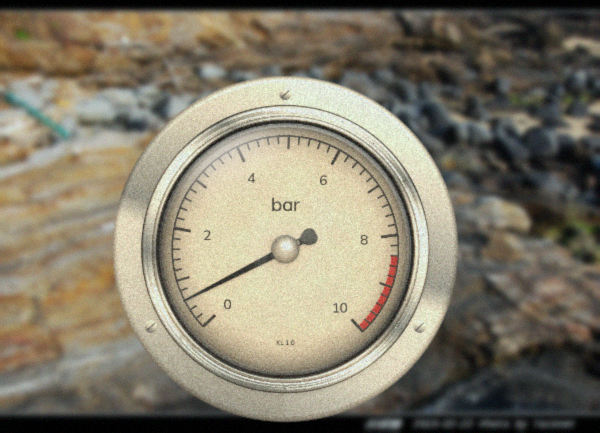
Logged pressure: 0.6 bar
